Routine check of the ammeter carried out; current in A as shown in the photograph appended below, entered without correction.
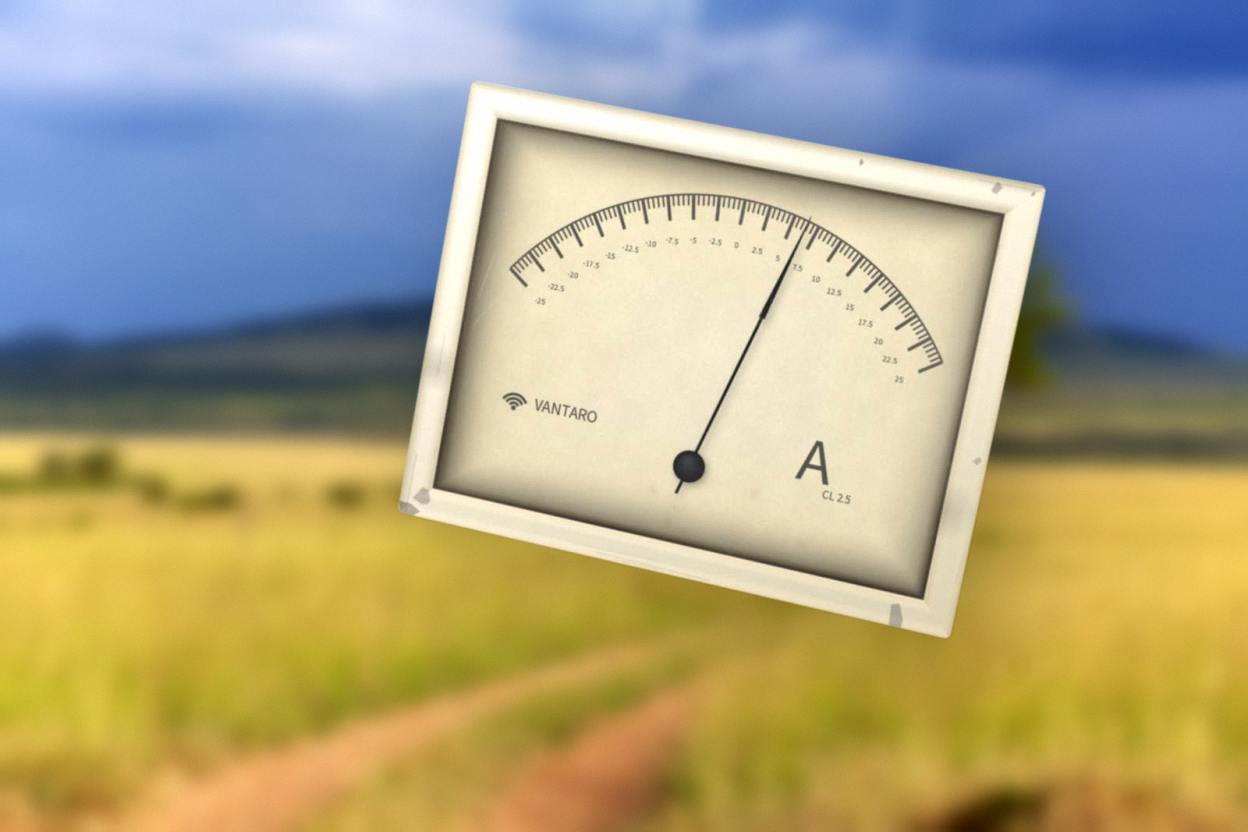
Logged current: 6.5 A
